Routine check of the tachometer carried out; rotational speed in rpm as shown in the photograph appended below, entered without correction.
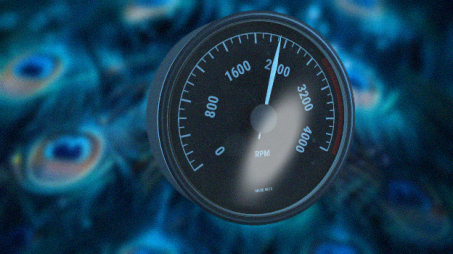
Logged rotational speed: 2300 rpm
